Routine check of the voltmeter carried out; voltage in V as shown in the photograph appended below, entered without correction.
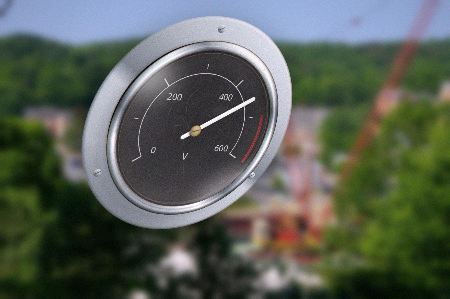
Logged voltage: 450 V
